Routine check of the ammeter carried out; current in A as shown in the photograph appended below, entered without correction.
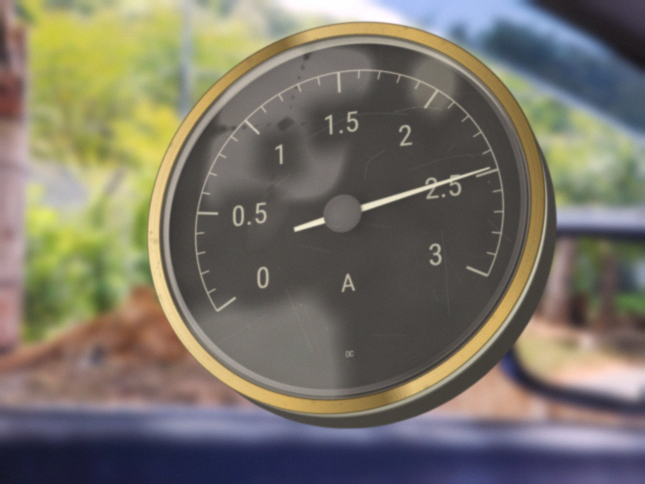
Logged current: 2.5 A
